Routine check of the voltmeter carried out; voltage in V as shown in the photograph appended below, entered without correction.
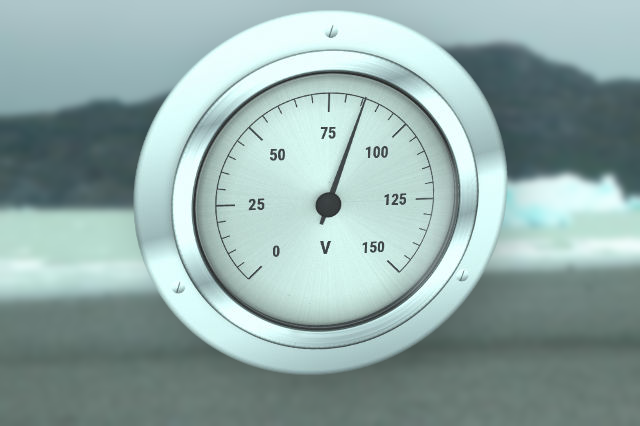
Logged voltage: 85 V
